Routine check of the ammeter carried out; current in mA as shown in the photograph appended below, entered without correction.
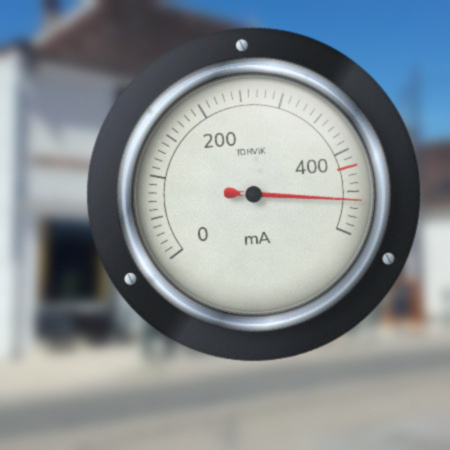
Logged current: 460 mA
